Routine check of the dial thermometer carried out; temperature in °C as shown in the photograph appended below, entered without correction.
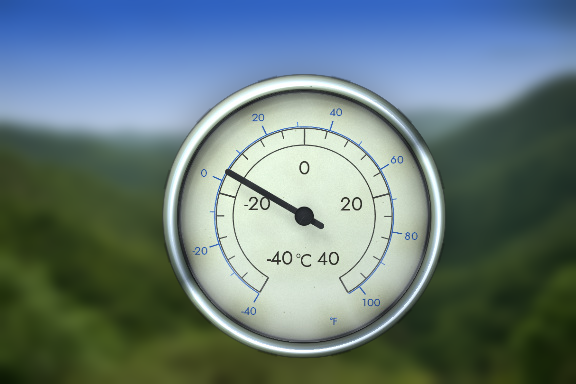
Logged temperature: -16 °C
